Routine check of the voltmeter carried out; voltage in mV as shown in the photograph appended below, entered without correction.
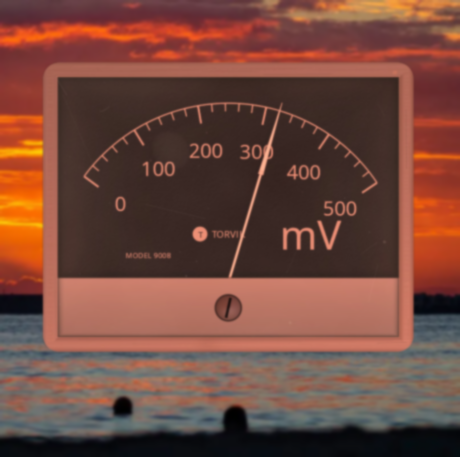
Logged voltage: 320 mV
